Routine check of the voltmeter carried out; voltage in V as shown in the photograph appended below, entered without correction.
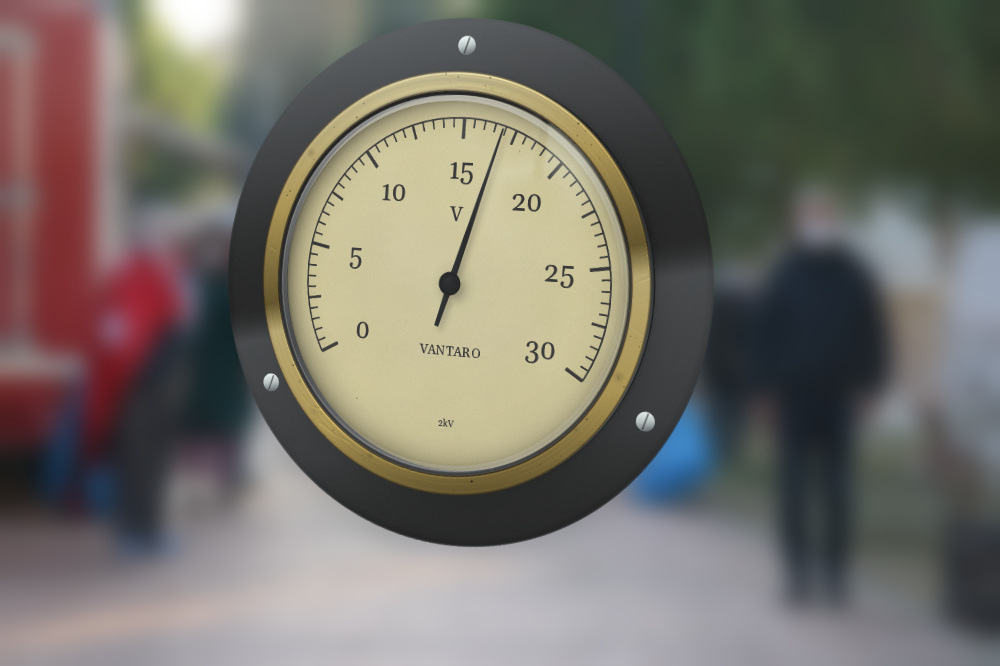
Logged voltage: 17 V
